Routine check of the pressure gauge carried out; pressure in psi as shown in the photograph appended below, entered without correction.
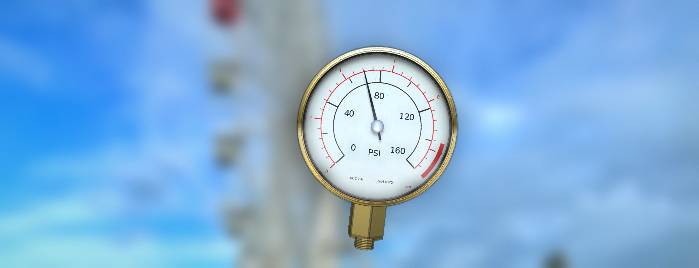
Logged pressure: 70 psi
